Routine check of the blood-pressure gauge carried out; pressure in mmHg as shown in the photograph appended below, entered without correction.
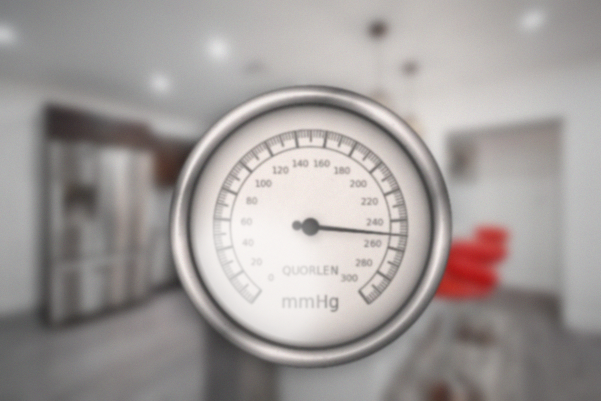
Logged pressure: 250 mmHg
